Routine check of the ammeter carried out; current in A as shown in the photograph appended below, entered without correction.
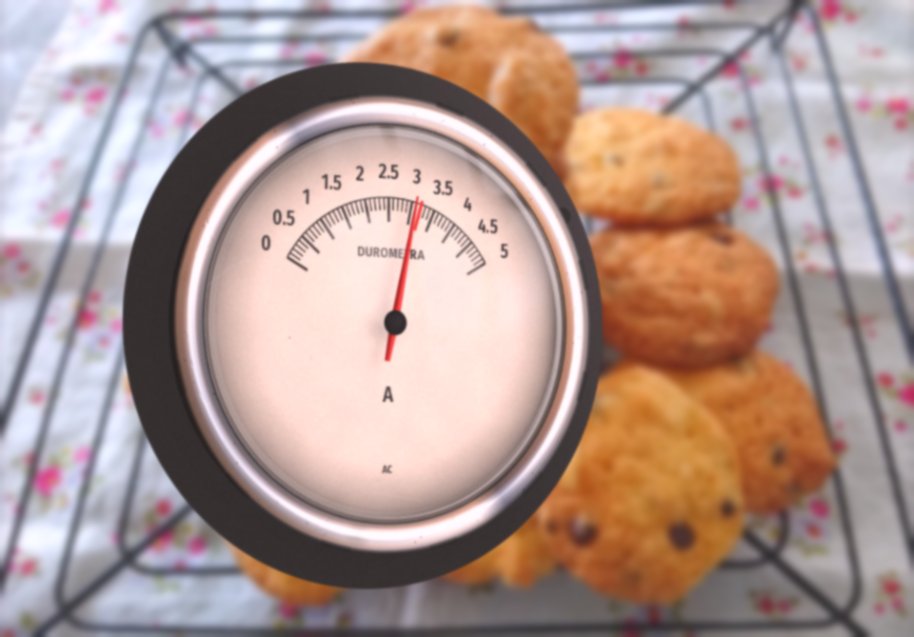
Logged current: 3 A
